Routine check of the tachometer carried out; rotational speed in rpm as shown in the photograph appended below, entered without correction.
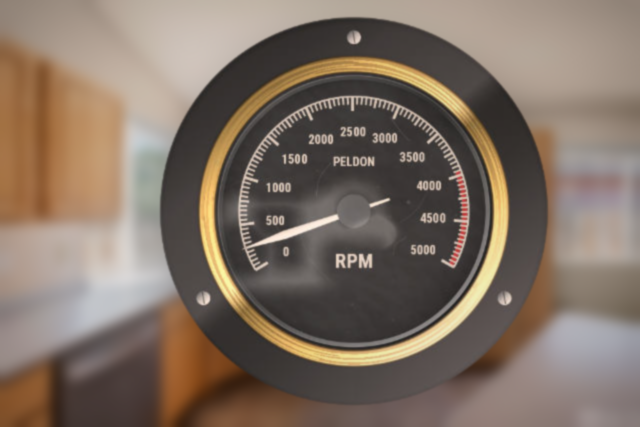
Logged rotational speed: 250 rpm
